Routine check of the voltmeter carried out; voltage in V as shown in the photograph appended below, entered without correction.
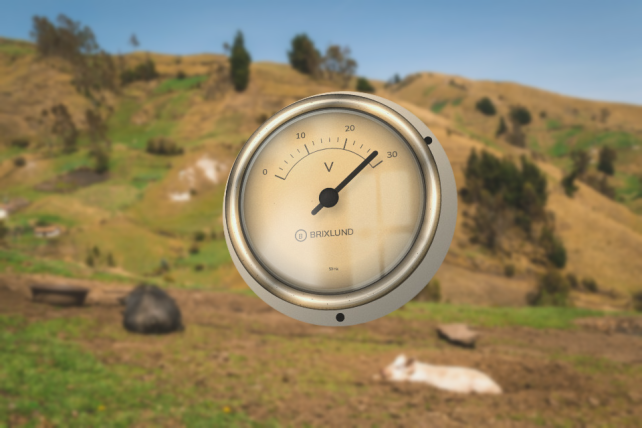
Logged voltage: 28 V
